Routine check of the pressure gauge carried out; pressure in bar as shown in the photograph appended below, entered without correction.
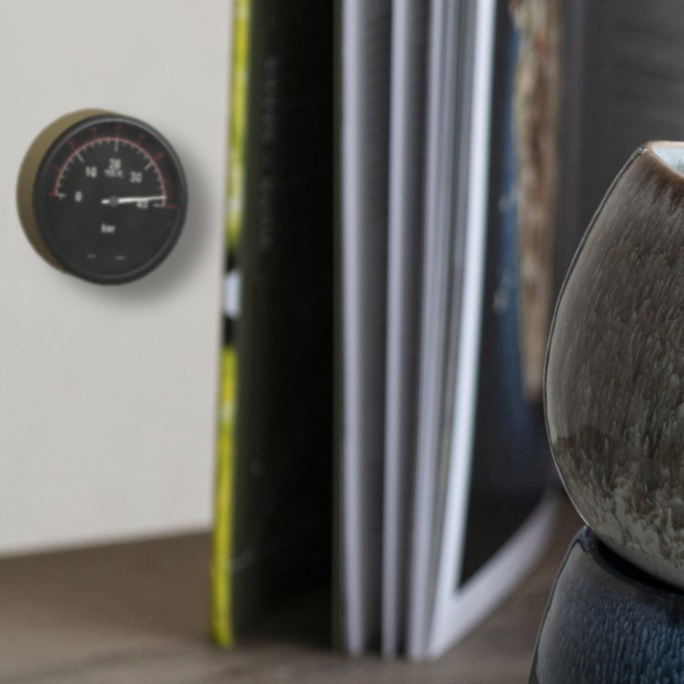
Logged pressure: 38 bar
